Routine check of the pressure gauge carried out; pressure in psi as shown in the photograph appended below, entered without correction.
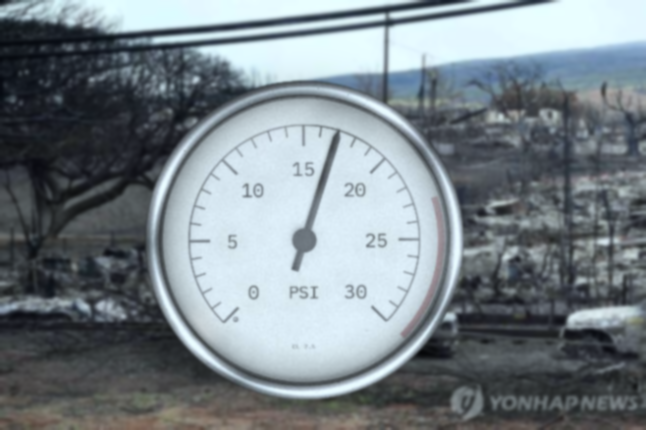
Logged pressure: 17 psi
